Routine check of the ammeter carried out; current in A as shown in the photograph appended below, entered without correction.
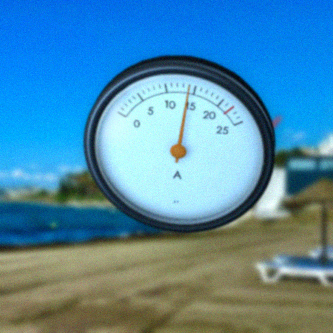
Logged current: 14 A
